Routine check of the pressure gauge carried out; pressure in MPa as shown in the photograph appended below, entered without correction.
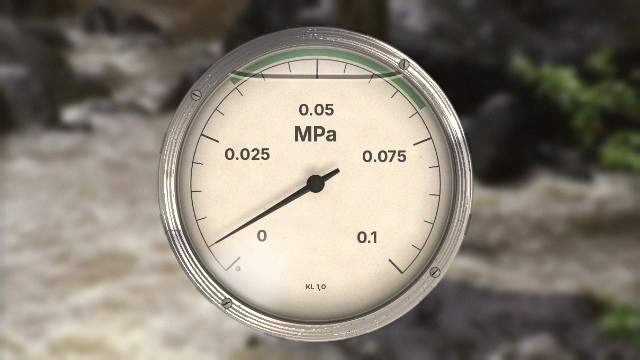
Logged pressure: 0.005 MPa
